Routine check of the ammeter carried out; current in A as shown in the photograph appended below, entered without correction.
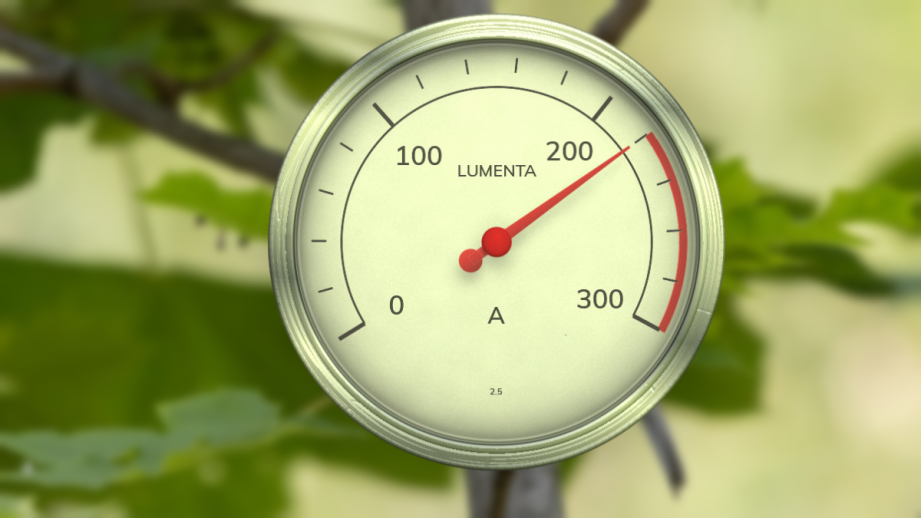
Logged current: 220 A
